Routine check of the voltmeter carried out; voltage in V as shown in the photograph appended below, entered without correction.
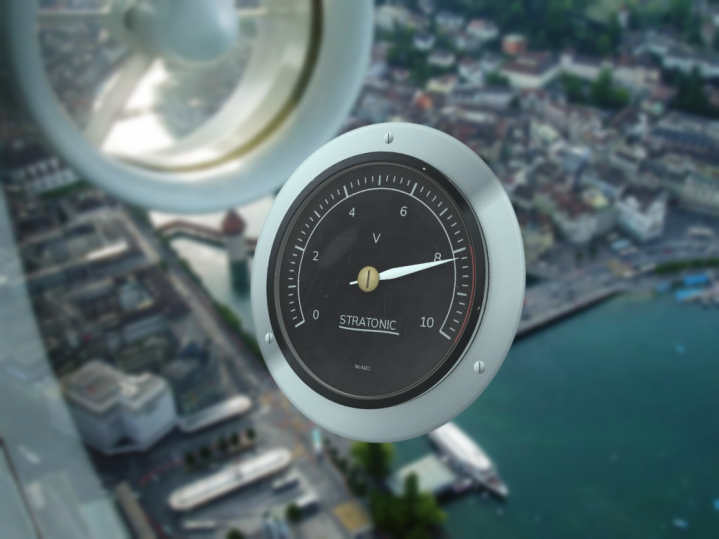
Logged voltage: 8.2 V
